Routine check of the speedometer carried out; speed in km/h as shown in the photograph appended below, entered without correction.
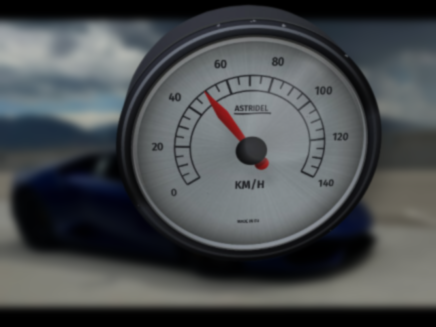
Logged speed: 50 km/h
